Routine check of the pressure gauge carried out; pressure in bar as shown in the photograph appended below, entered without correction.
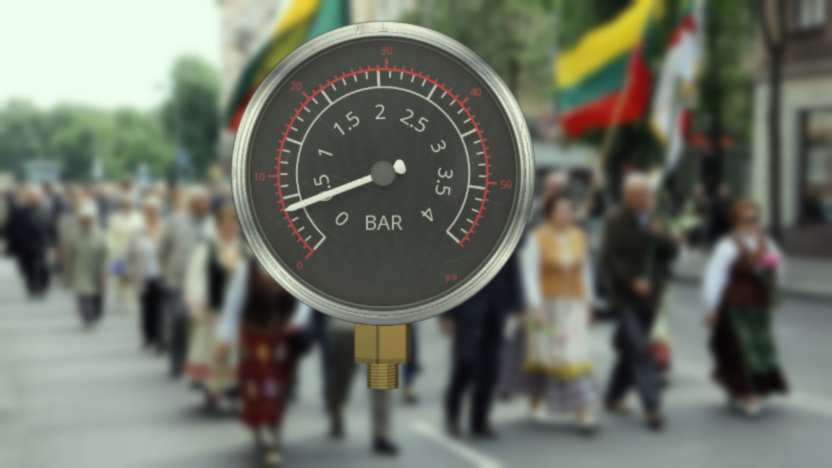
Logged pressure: 0.4 bar
